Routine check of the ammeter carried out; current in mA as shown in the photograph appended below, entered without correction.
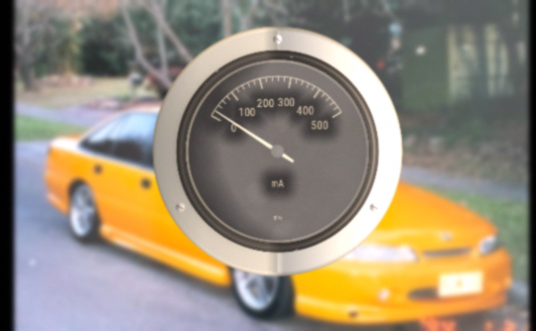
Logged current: 20 mA
